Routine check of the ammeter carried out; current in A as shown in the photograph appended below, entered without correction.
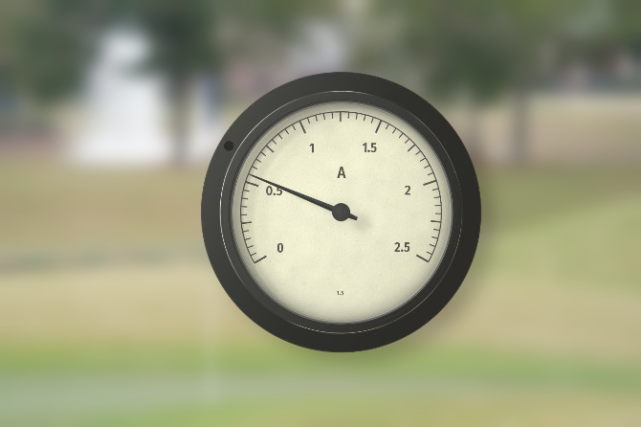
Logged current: 0.55 A
